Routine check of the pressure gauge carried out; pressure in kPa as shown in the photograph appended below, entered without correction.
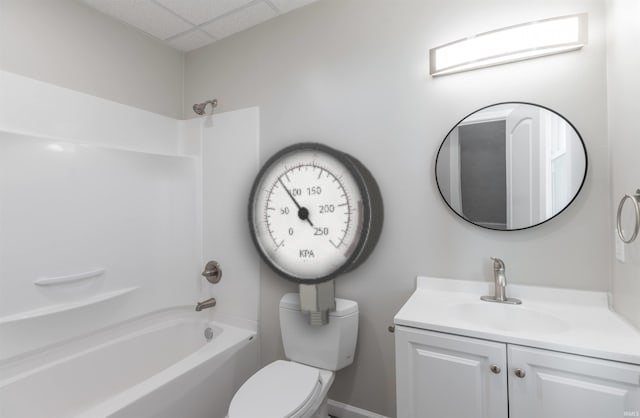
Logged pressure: 90 kPa
